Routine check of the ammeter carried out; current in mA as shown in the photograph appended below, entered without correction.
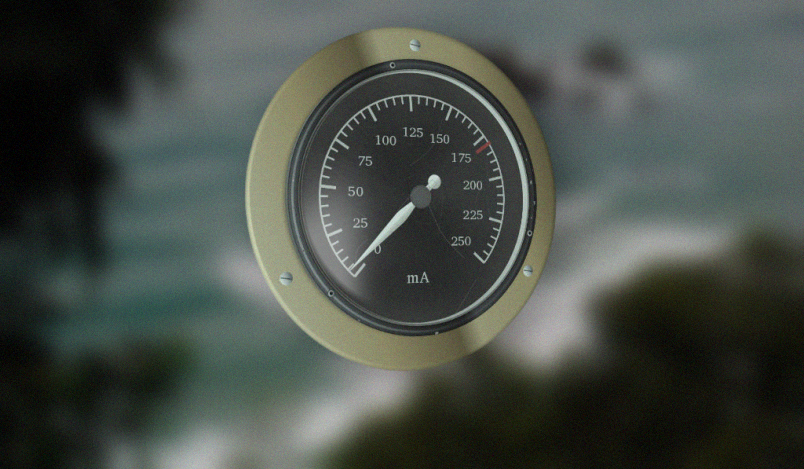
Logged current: 5 mA
